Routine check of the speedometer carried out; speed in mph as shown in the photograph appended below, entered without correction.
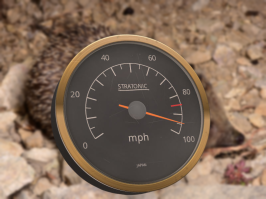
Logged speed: 95 mph
